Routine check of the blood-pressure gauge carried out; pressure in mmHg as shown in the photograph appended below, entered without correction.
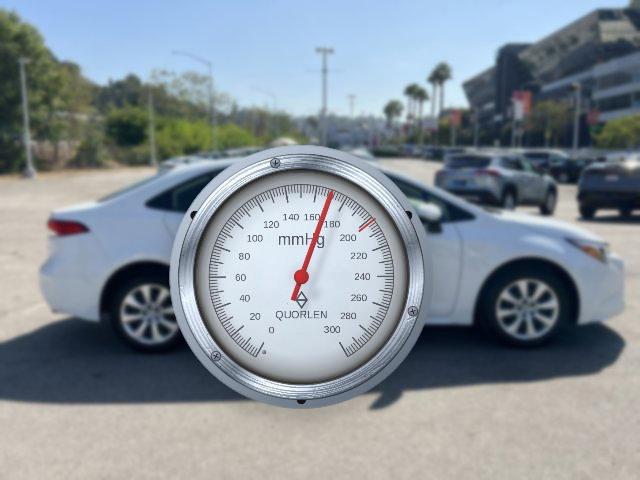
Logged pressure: 170 mmHg
